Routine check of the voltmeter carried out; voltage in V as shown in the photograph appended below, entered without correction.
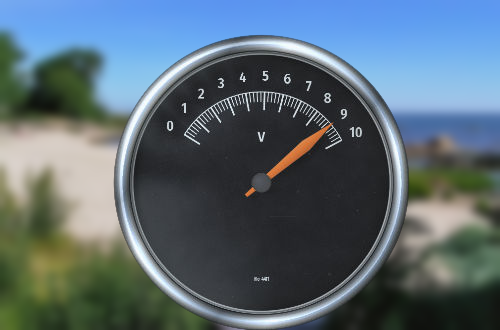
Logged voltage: 9 V
